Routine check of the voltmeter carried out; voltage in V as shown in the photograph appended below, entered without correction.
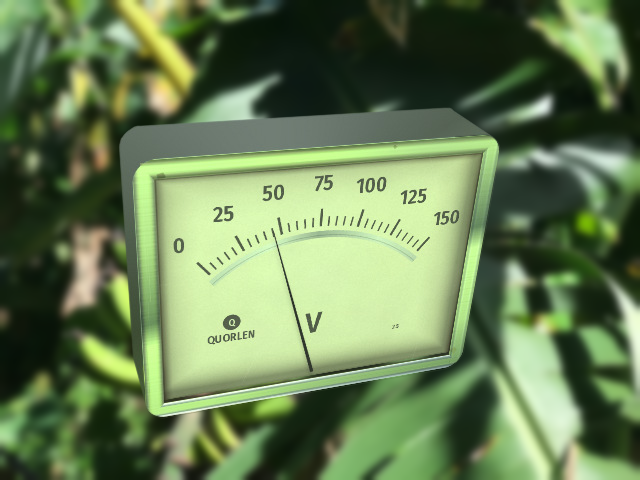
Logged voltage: 45 V
